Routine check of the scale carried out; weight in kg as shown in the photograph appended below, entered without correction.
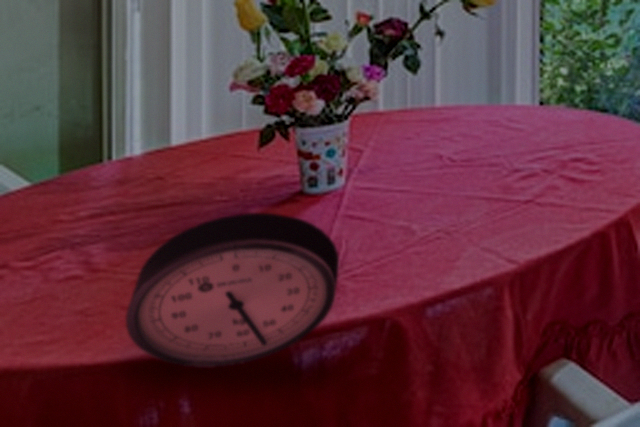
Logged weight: 55 kg
